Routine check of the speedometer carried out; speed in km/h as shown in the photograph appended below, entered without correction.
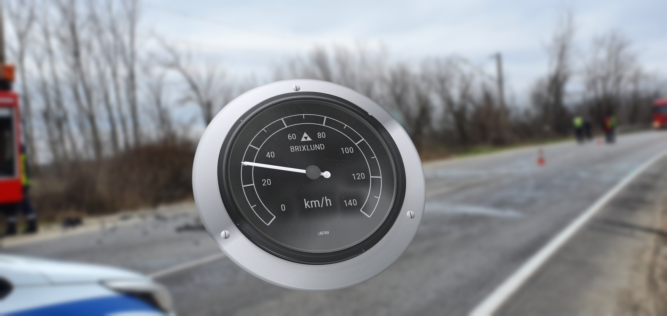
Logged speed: 30 km/h
